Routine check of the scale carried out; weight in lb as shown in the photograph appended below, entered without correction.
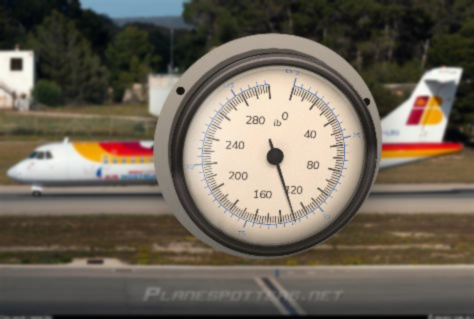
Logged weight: 130 lb
